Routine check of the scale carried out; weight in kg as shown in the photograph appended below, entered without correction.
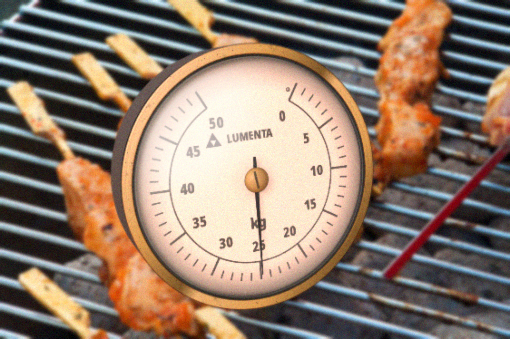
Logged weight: 25 kg
